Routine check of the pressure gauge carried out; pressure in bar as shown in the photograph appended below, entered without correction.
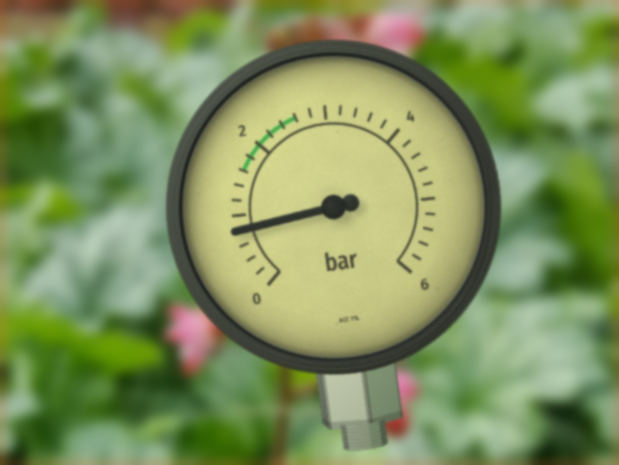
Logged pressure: 0.8 bar
